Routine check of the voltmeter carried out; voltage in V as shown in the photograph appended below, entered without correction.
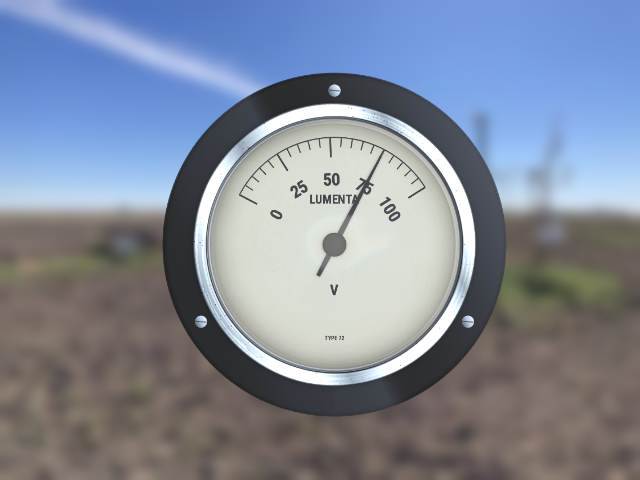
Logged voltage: 75 V
